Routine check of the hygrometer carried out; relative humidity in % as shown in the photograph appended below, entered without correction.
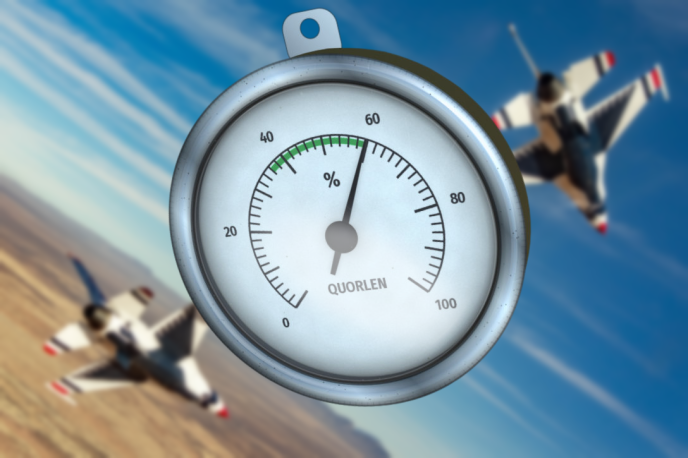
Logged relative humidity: 60 %
